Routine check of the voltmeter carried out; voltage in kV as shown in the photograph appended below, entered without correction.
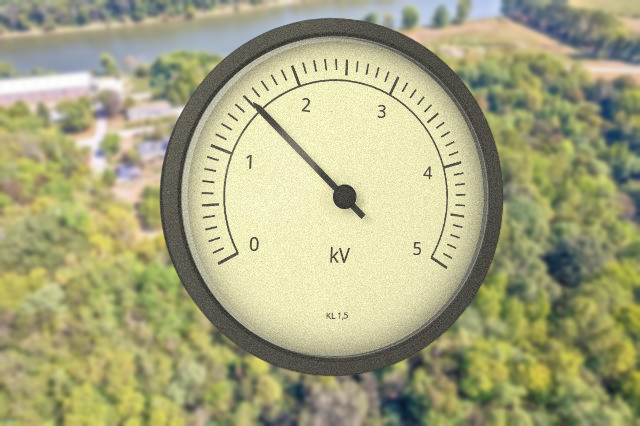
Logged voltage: 1.5 kV
